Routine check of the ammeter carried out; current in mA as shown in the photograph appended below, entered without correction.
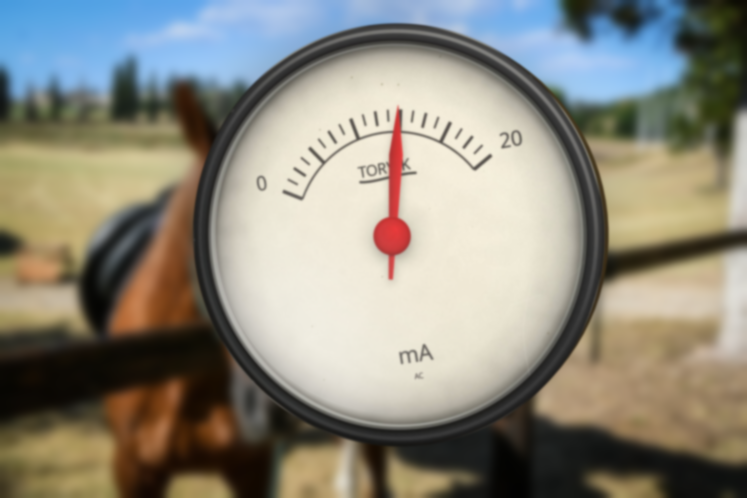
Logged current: 12 mA
